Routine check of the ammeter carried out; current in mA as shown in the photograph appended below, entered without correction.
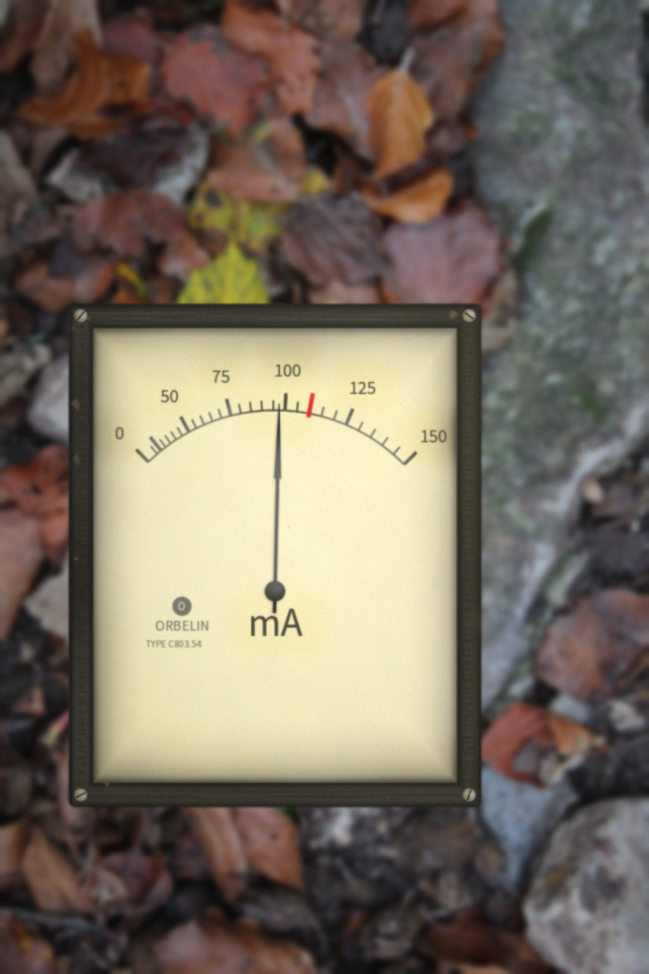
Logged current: 97.5 mA
